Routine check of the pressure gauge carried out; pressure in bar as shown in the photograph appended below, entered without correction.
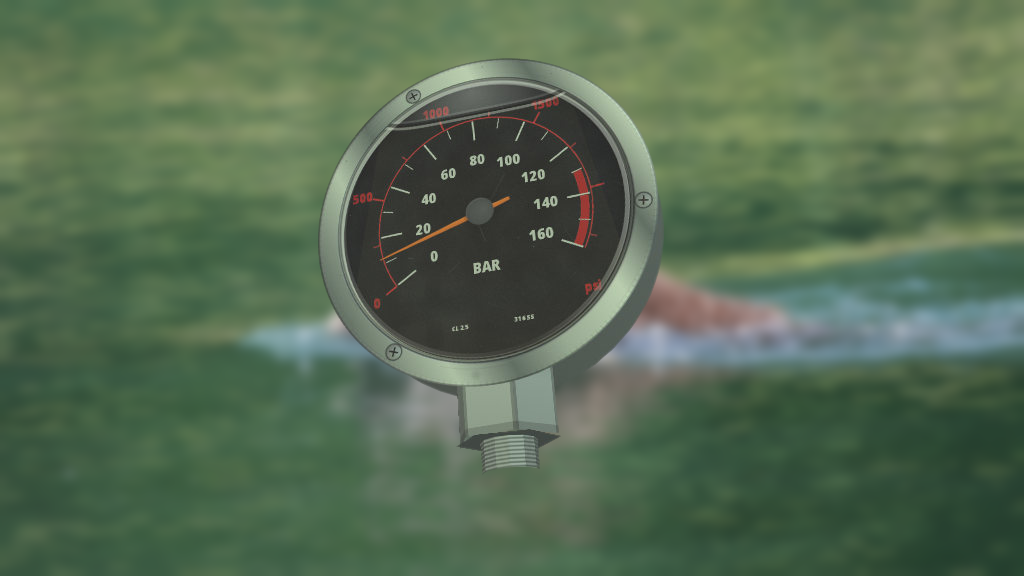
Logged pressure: 10 bar
